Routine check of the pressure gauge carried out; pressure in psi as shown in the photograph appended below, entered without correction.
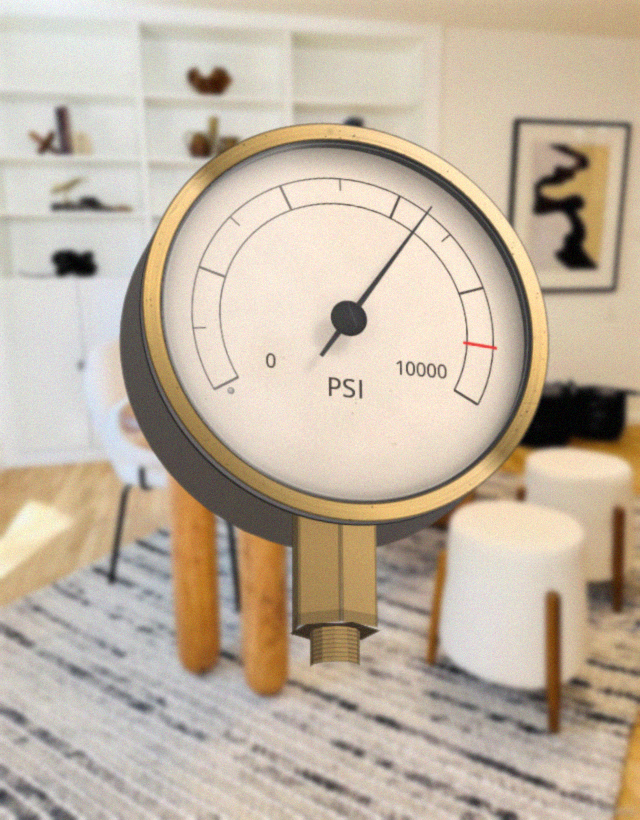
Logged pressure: 6500 psi
